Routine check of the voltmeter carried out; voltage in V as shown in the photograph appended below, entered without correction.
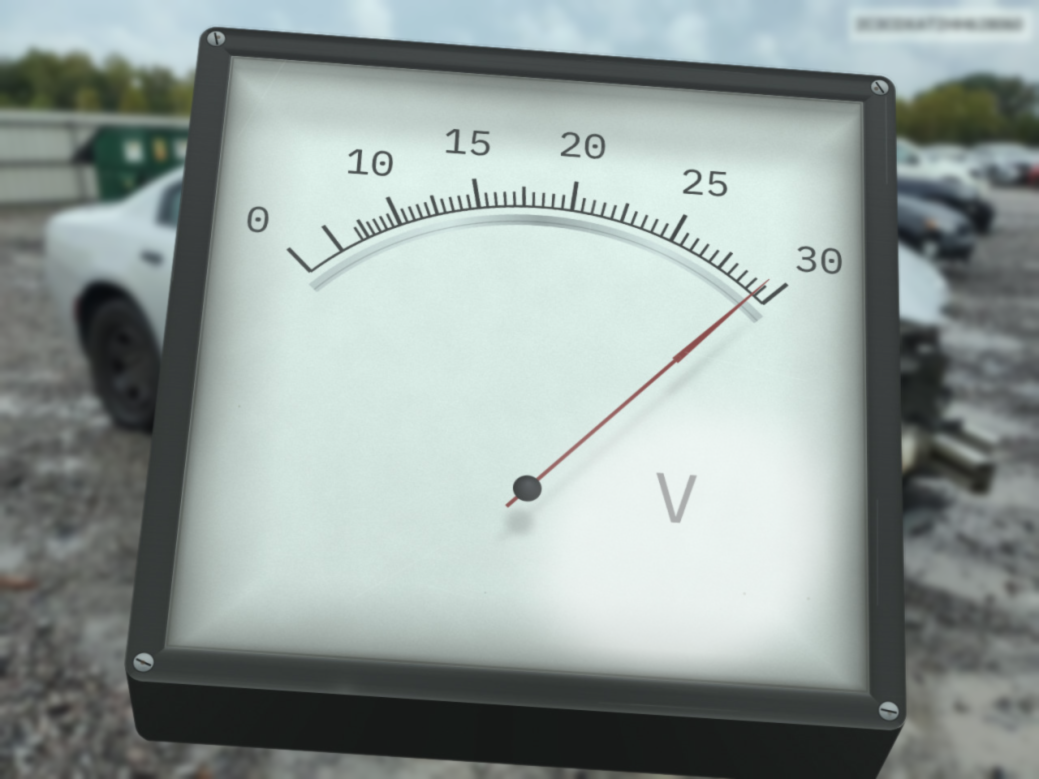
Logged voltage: 29.5 V
